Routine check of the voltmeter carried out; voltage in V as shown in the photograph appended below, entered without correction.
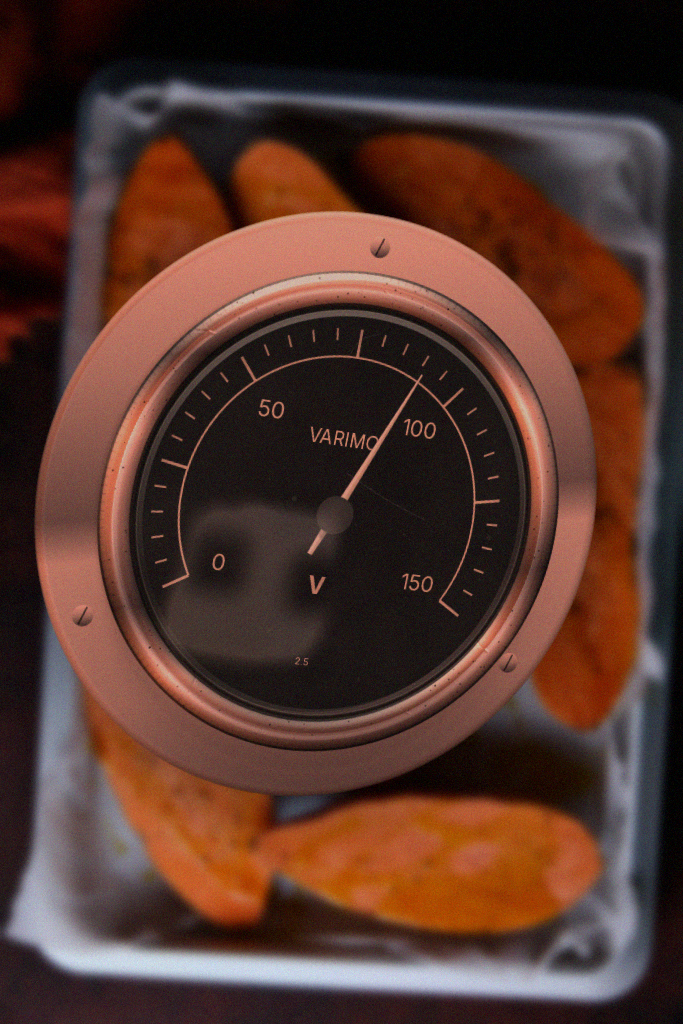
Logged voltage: 90 V
